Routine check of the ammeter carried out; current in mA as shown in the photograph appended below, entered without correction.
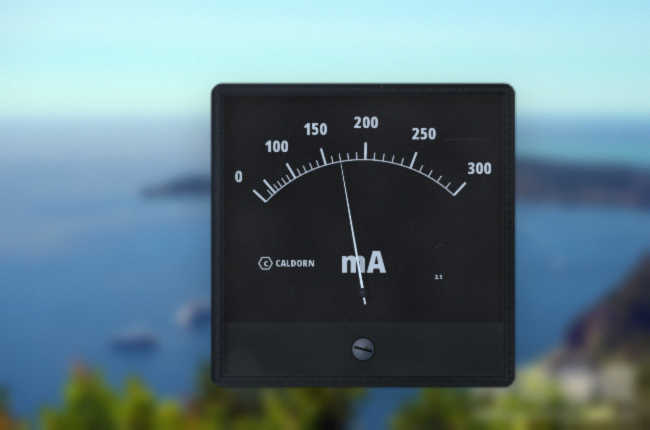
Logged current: 170 mA
